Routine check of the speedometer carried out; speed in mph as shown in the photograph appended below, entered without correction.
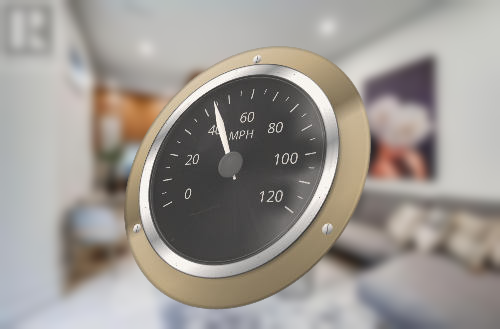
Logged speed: 45 mph
